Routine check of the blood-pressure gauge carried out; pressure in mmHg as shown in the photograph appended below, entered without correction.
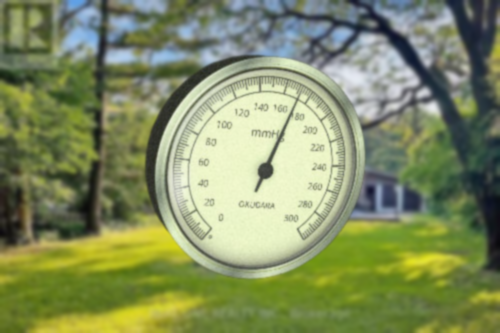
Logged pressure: 170 mmHg
